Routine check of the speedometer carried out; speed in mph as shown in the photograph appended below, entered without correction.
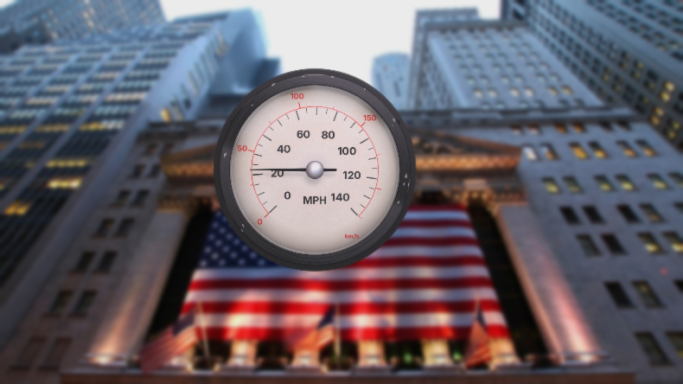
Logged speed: 22.5 mph
